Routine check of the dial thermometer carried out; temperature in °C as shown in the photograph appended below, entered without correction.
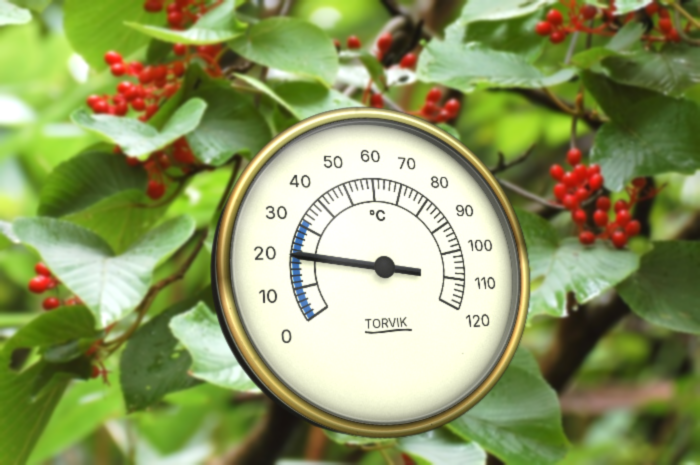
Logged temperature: 20 °C
